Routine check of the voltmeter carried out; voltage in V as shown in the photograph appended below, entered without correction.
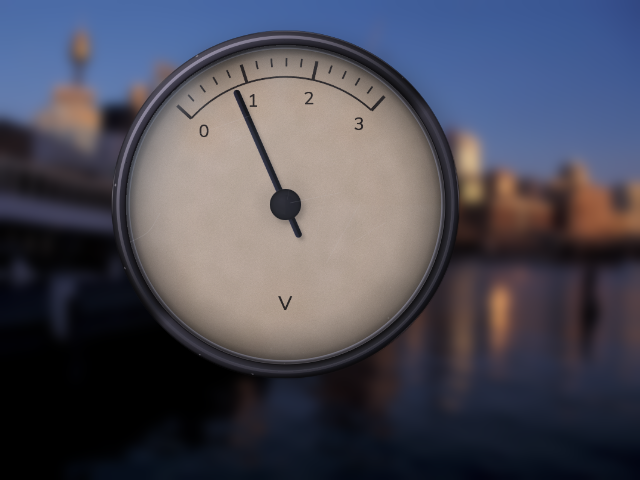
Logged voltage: 0.8 V
